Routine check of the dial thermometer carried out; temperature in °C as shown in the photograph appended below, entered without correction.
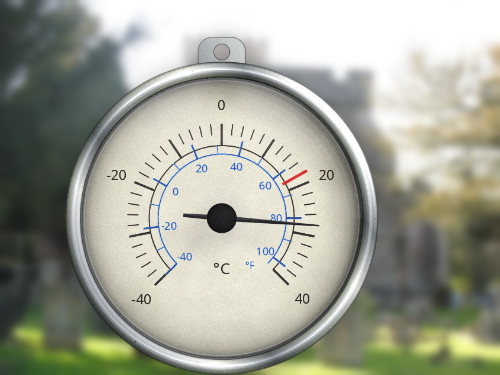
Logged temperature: 28 °C
